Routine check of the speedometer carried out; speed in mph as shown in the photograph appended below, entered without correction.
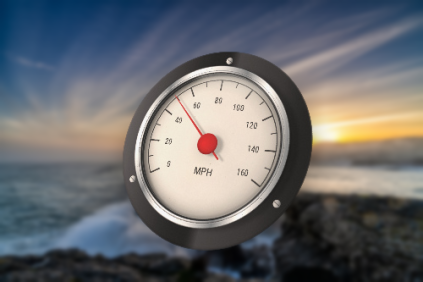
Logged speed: 50 mph
